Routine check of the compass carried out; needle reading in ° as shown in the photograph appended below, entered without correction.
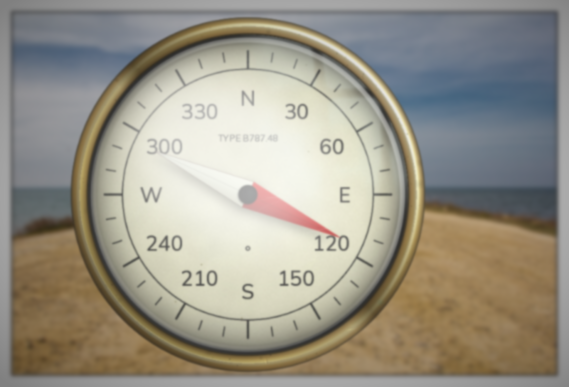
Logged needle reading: 115 °
